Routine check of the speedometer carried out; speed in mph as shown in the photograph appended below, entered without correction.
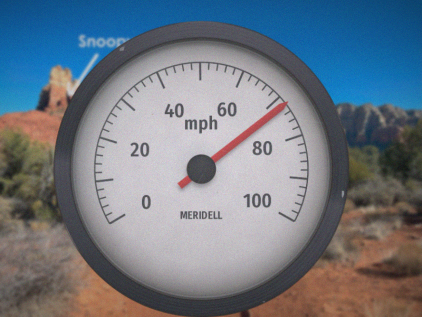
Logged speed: 72 mph
